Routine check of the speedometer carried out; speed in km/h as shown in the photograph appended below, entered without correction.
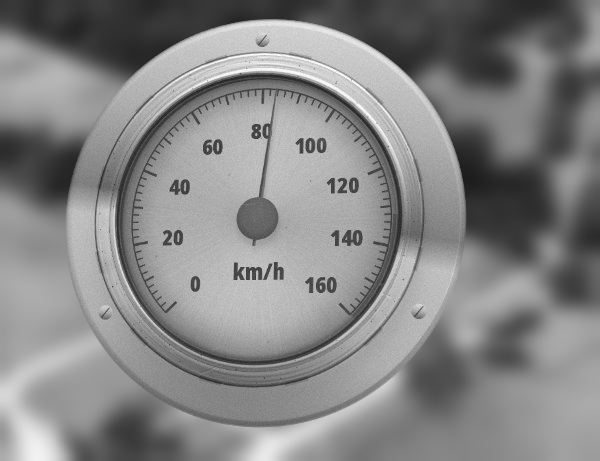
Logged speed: 84 km/h
